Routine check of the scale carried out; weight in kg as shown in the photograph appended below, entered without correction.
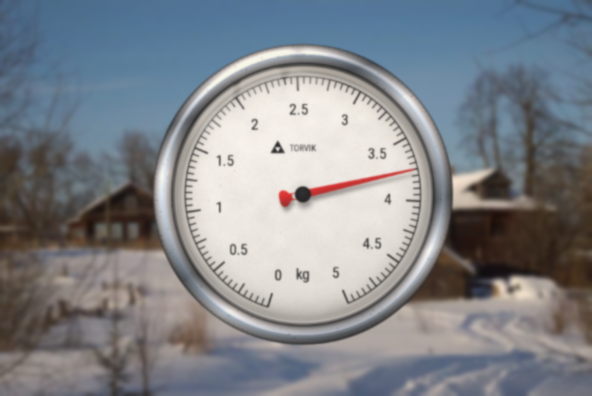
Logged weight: 3.75 kg
